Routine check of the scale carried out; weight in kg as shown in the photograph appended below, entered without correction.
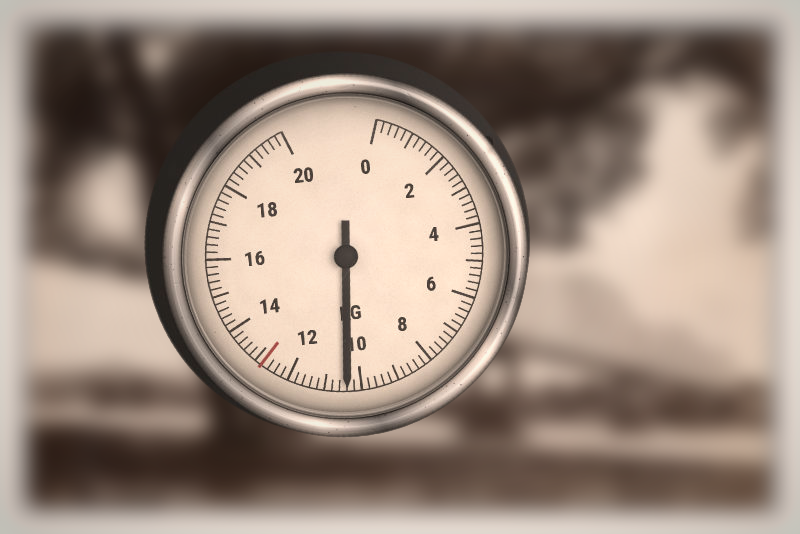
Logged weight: 10.4 kg
